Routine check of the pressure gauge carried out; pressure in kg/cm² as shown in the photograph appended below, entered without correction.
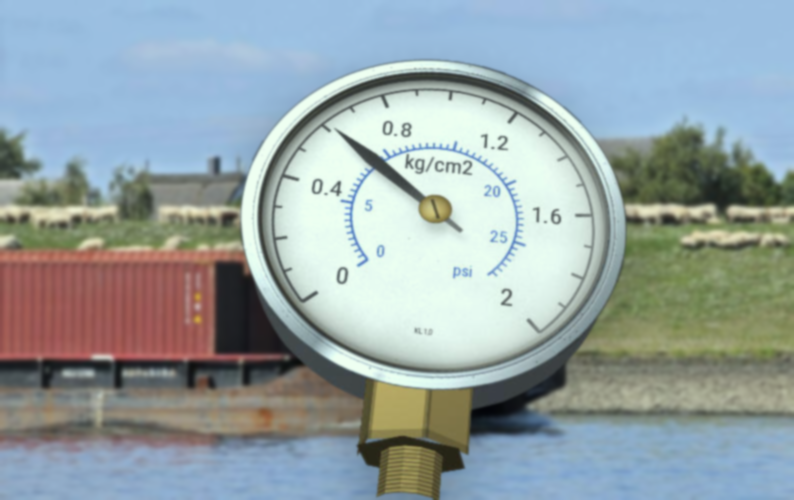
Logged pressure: 0.6 kg/cm²
